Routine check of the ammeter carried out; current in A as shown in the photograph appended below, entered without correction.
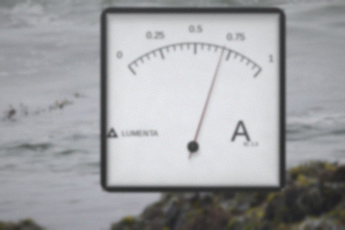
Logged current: 0.7 A
